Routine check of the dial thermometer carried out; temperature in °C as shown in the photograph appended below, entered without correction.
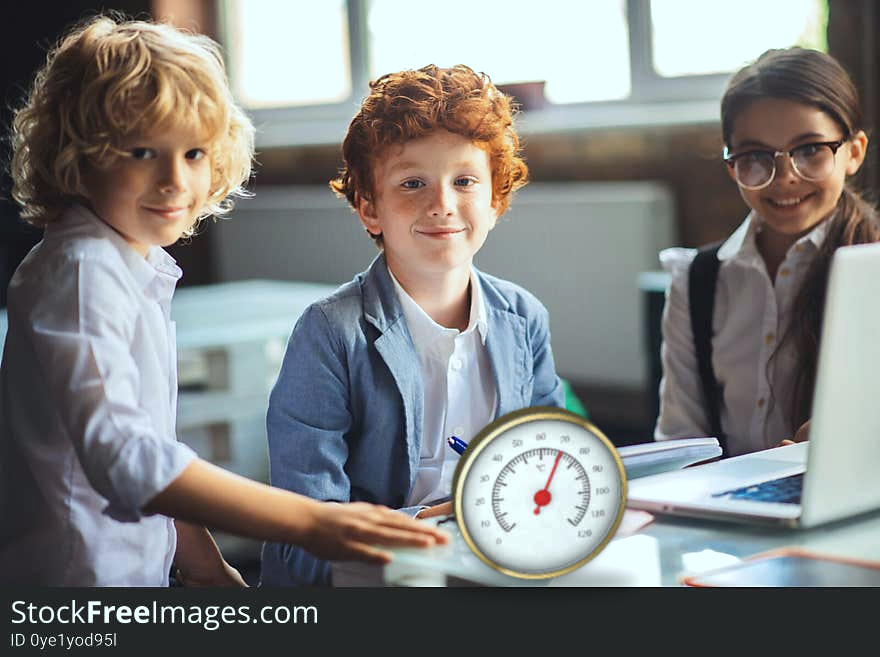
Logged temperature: 70 °C
